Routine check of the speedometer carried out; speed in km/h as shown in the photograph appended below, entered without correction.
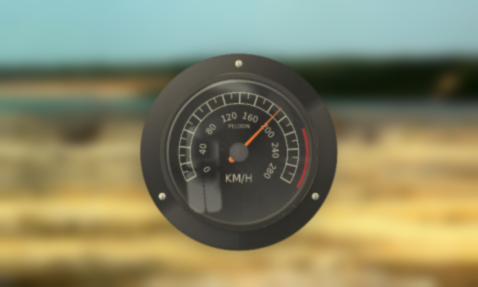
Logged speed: 190 km/h
